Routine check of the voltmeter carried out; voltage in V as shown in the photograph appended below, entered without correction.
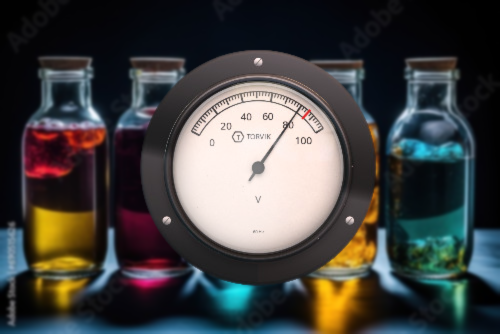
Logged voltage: 80 V
